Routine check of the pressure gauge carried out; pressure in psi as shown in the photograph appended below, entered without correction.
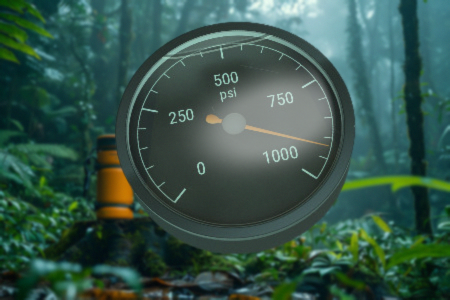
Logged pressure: 925 psi
